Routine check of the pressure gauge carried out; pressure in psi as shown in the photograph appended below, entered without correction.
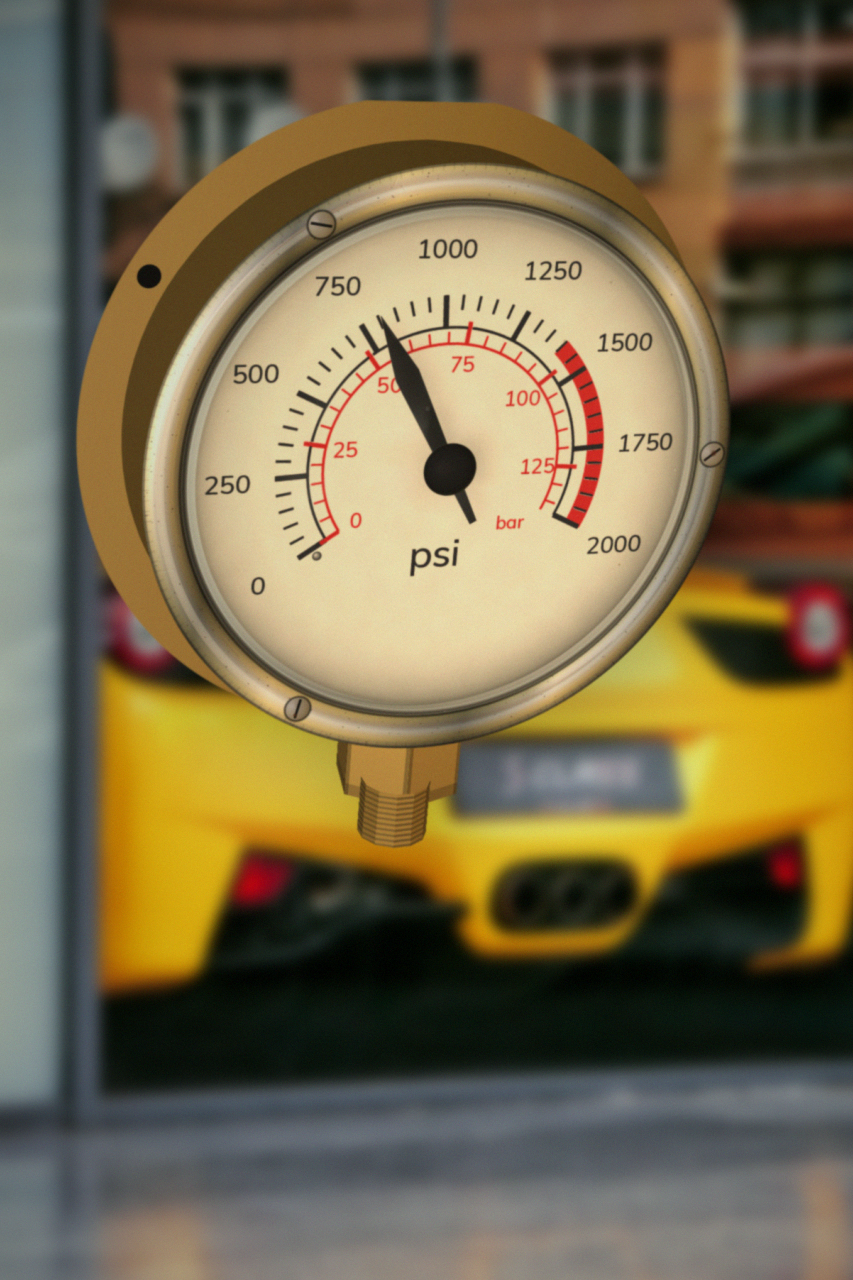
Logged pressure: 800 psi
